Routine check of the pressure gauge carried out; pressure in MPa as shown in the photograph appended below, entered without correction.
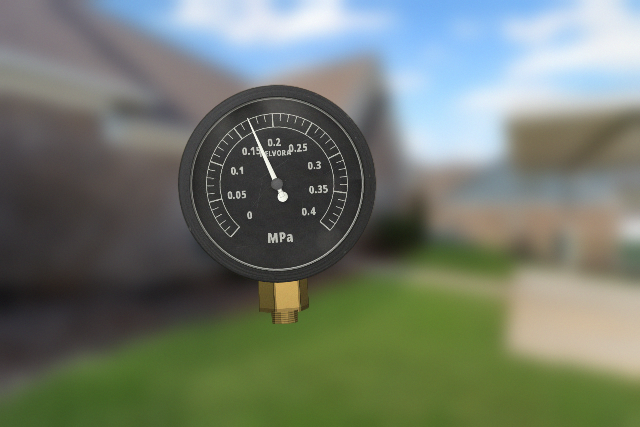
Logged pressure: 0.17 MPa
